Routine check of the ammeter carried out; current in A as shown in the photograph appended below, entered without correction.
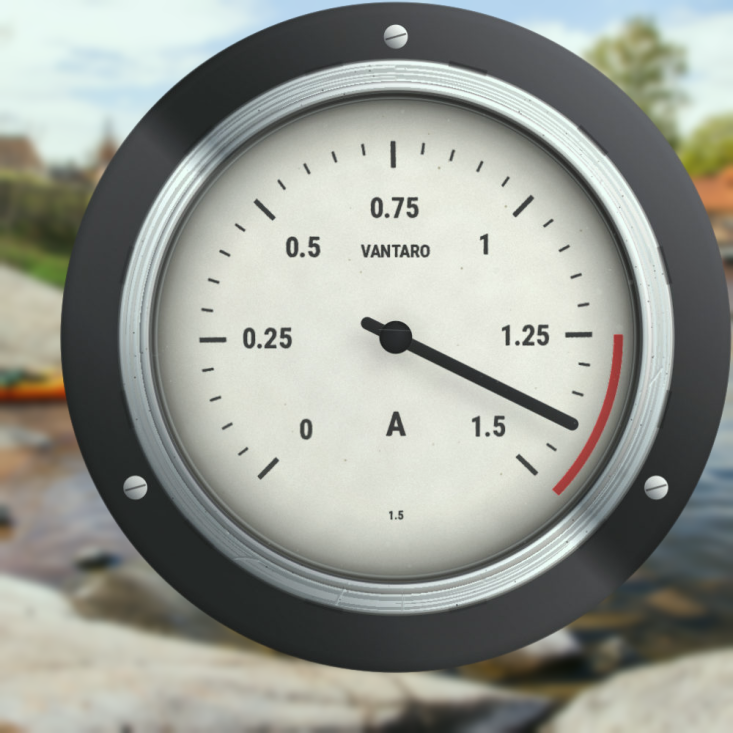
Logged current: 1.4 A
